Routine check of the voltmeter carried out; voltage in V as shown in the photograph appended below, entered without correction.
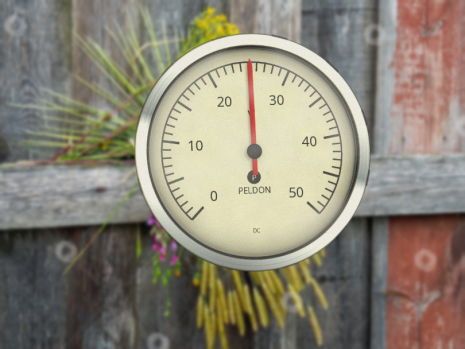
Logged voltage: 25 V
